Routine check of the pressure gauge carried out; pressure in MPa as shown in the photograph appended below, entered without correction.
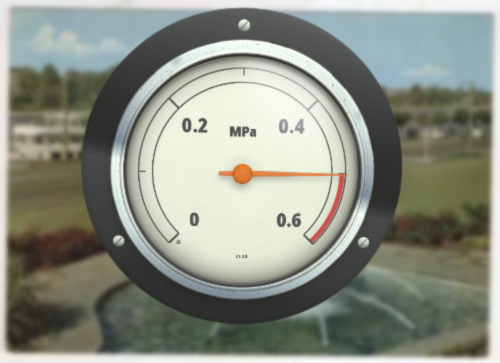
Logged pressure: 0.5 MPa
